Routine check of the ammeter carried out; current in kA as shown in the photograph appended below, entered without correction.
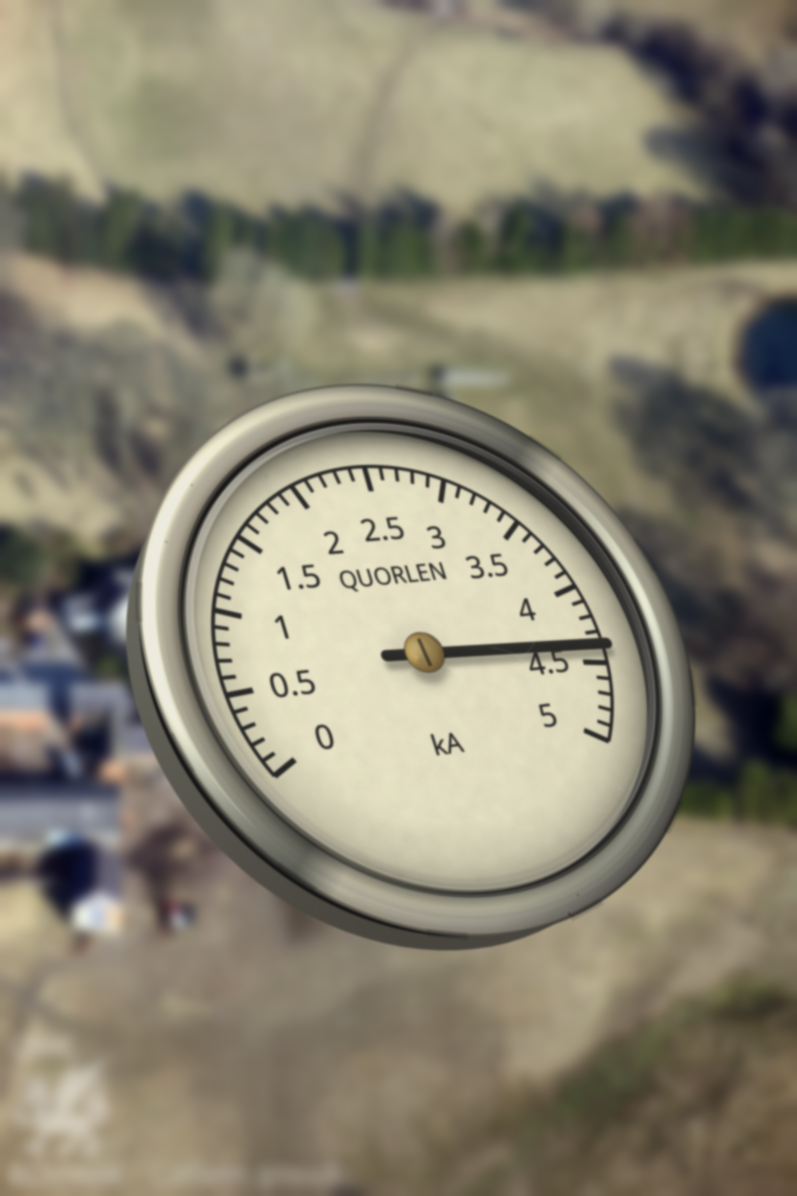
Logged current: 4.4 kA
